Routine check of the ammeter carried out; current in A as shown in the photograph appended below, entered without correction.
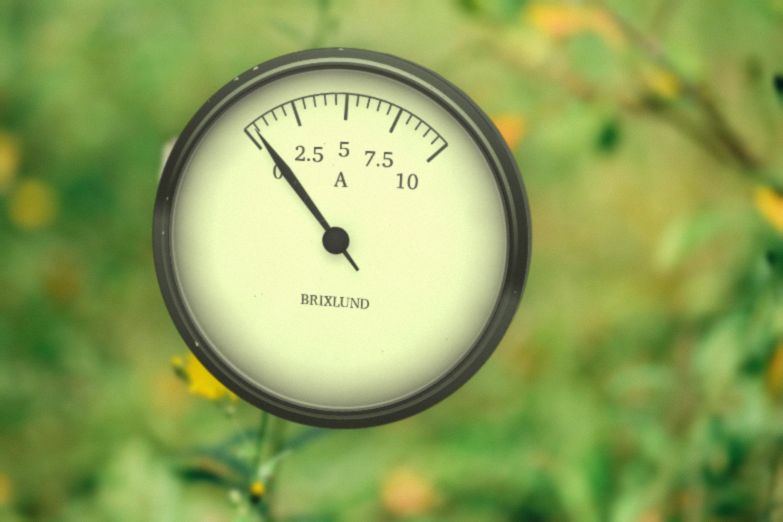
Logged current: 0.5 A
